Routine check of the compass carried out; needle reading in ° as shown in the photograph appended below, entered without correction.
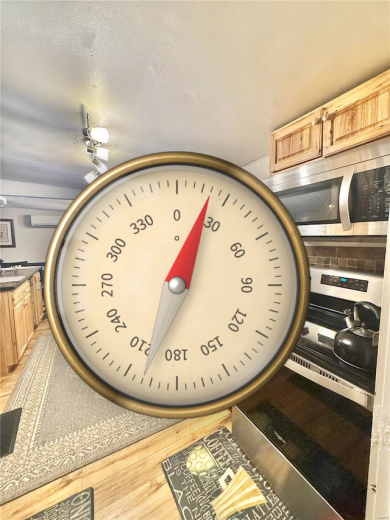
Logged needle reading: 20 °
